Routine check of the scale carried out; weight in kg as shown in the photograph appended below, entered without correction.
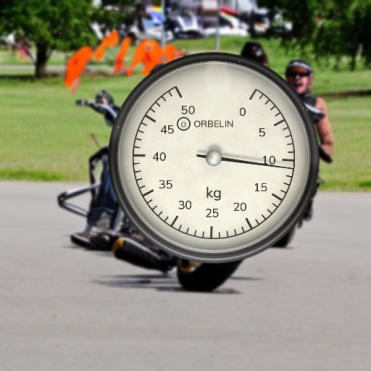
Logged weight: 11 kg
